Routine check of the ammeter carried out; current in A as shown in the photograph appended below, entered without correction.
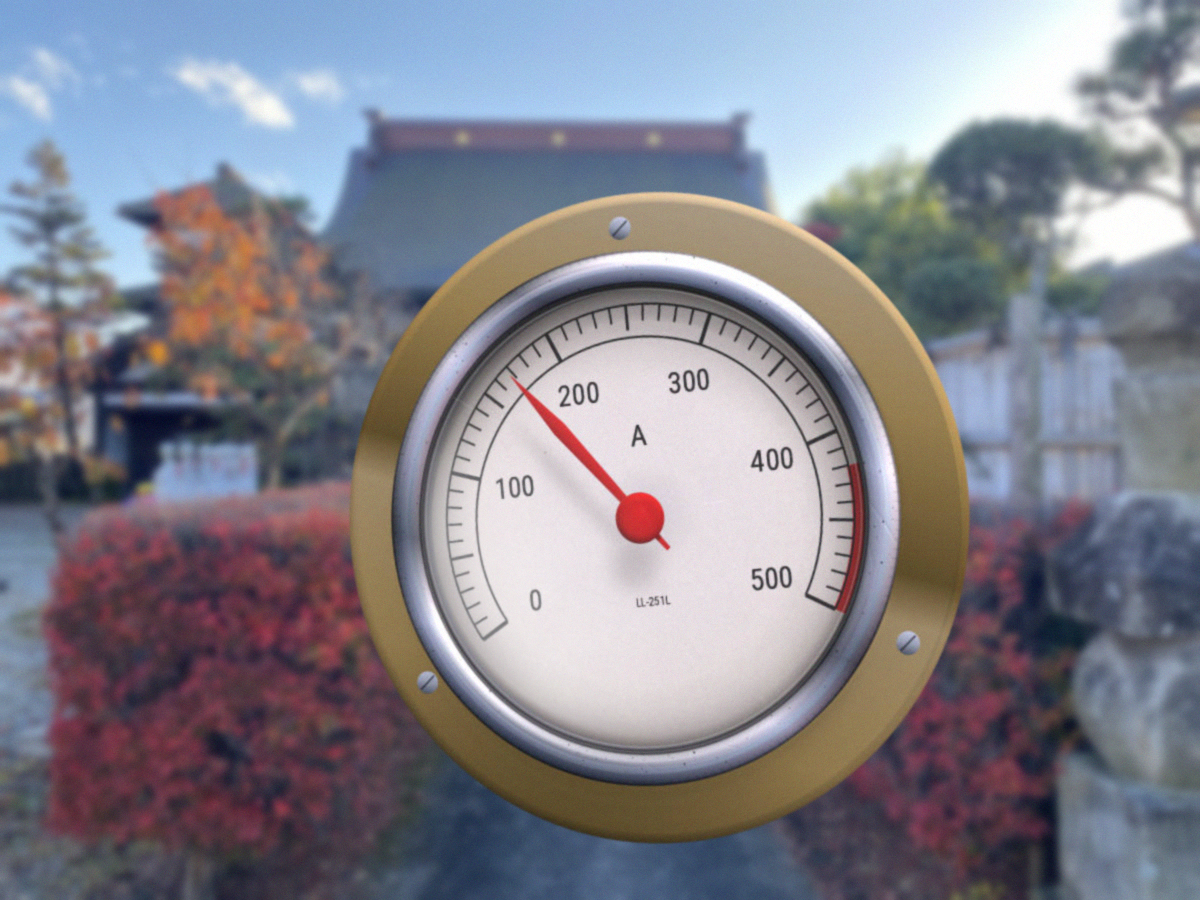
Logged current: 170 A
